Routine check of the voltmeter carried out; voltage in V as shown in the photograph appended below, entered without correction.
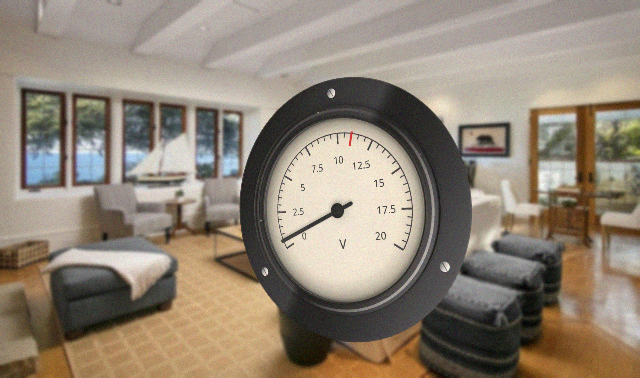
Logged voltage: 0.5 V
